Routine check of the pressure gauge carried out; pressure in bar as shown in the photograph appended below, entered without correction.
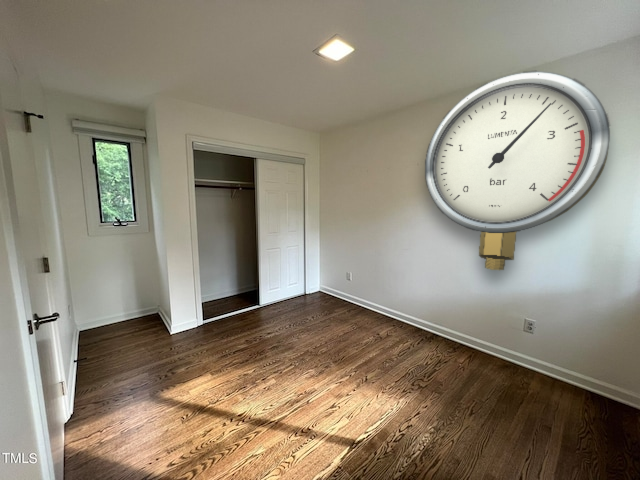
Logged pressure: 2.6 bar
